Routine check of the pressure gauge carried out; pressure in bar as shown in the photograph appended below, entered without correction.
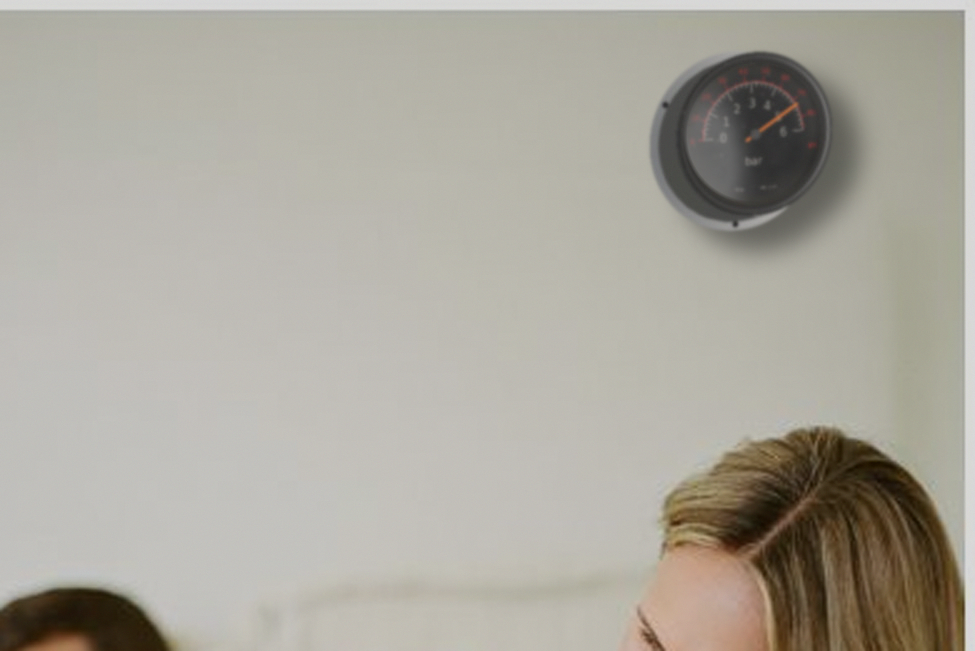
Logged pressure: 5 bar
